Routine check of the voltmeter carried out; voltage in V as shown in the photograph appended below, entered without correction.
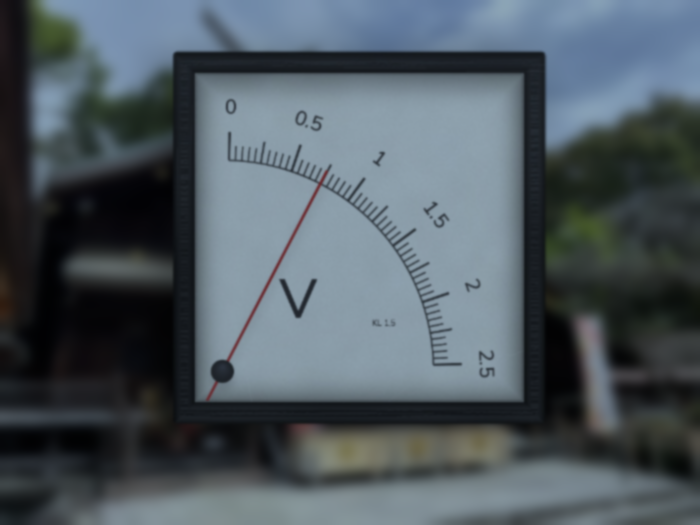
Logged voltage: 0.75 V
